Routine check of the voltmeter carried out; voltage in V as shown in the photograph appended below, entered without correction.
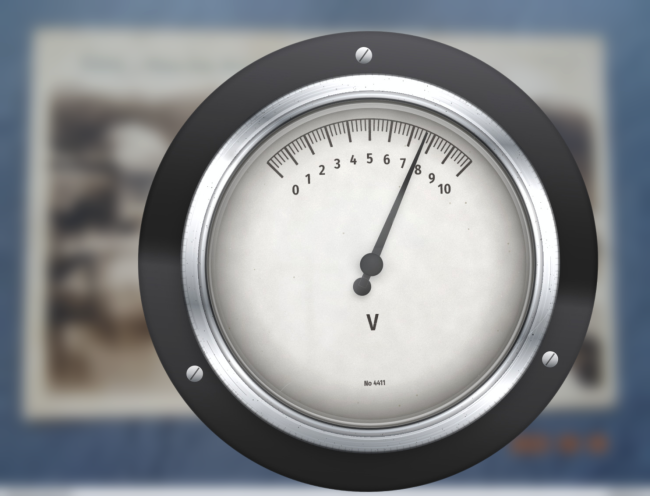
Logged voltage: 7.6 V
